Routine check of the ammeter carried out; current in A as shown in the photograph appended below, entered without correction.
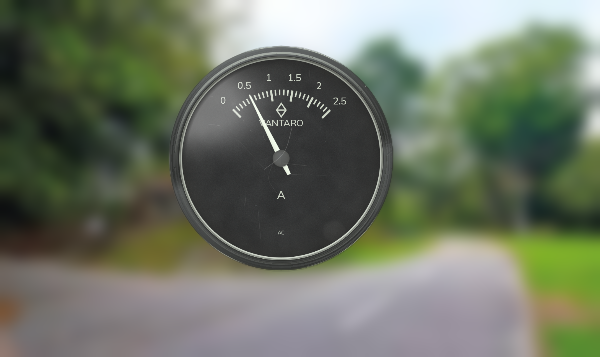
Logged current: 0.5 A
